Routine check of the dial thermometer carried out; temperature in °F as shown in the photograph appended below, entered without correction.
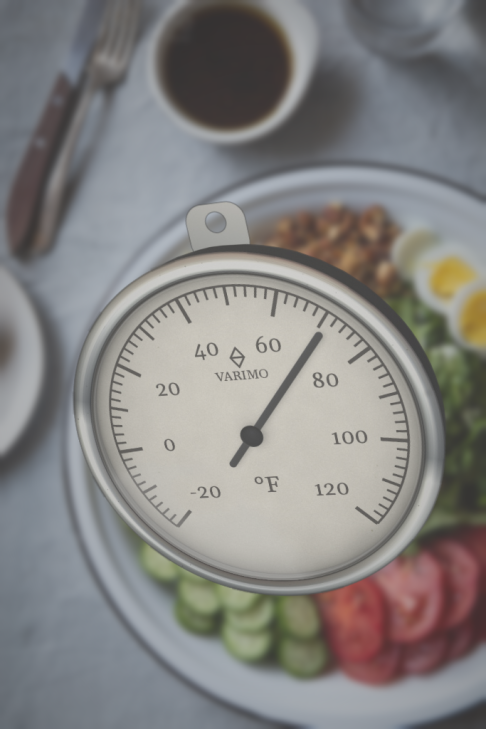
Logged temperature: 71 °F
